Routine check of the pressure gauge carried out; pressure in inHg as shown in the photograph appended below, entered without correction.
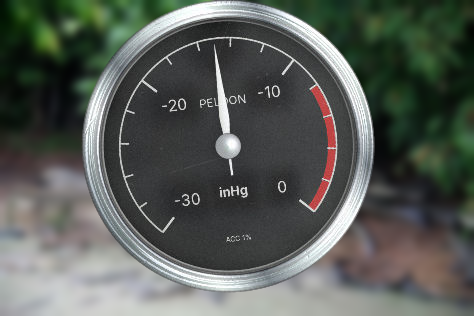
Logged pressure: -15 inHg
